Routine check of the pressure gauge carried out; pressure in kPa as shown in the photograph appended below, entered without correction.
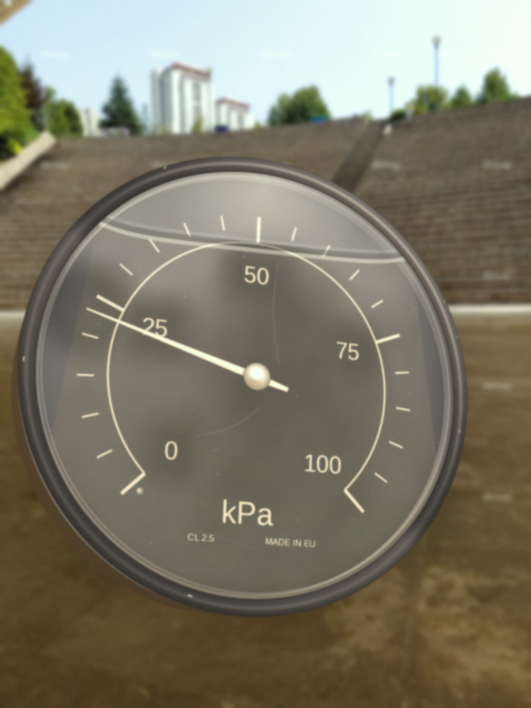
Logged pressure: 22.5 kPa
